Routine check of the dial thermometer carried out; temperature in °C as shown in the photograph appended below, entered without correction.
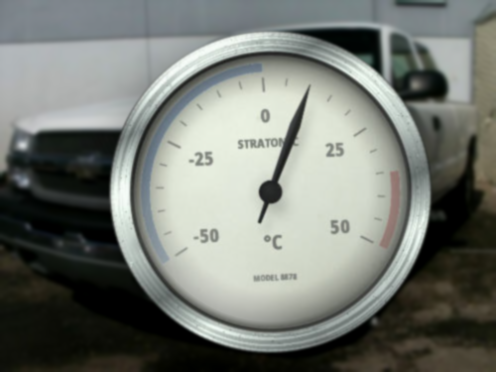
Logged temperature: 10 °C
